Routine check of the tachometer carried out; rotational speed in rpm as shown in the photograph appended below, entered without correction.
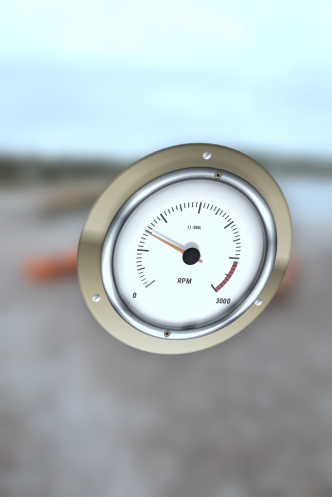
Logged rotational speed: 750 rpm
